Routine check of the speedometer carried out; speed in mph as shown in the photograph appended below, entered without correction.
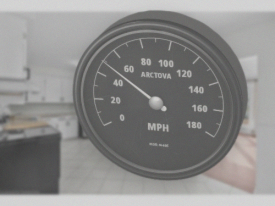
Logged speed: 50 mph
